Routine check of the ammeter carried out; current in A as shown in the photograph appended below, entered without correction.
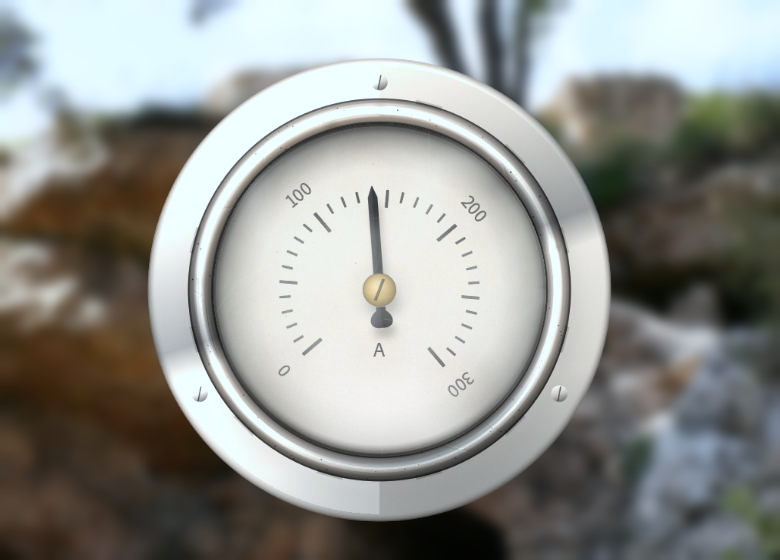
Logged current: 140 A
